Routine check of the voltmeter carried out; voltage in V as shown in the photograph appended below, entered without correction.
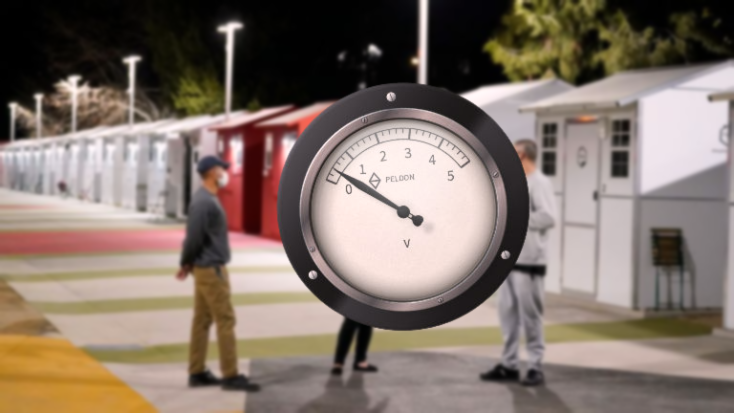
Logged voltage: 0.4 V
